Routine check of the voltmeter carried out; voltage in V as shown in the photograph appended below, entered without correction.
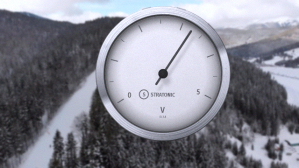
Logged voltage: 3.25 V
